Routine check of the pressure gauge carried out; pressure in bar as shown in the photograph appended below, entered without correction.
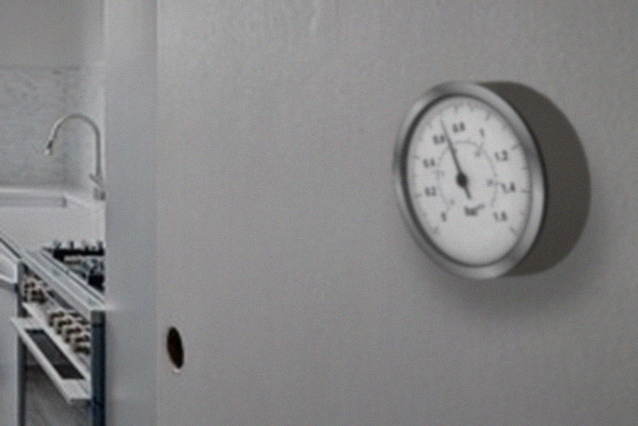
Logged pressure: 0.7 bar
